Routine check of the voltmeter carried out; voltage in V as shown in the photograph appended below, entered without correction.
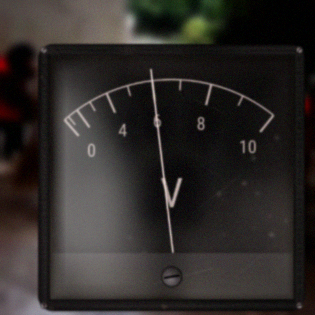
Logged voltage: 6 V
